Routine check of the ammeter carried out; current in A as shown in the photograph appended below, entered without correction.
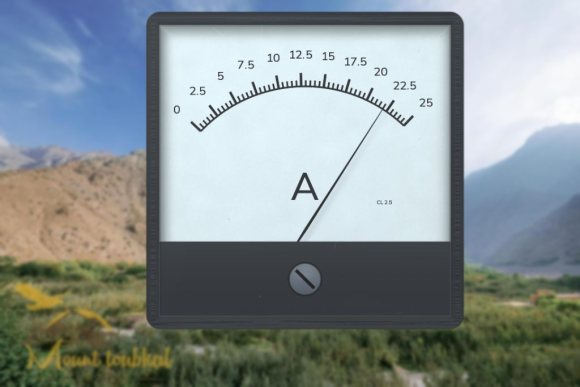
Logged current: 22 A
